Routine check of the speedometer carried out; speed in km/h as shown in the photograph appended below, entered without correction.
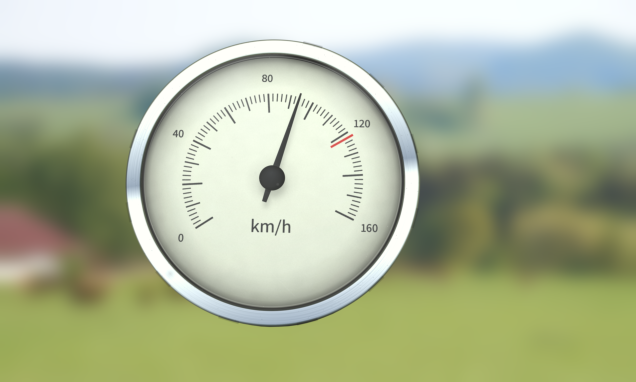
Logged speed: 94 km/h
